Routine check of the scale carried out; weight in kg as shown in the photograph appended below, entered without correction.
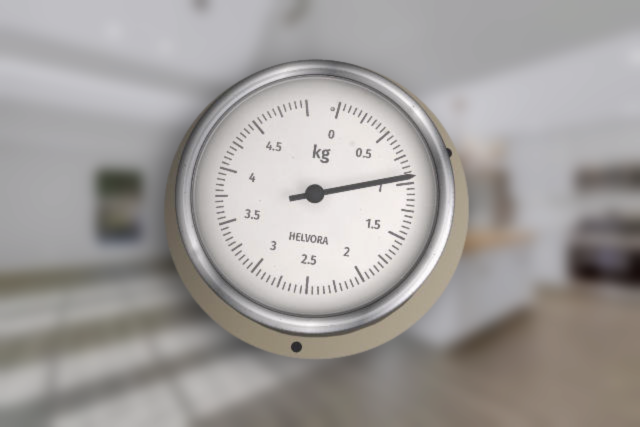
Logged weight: 0.95 kg
